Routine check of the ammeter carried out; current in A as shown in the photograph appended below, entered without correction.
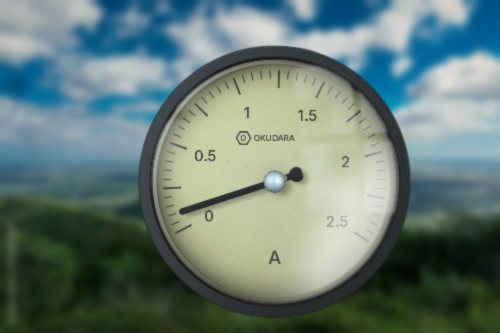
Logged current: 0.1 A
